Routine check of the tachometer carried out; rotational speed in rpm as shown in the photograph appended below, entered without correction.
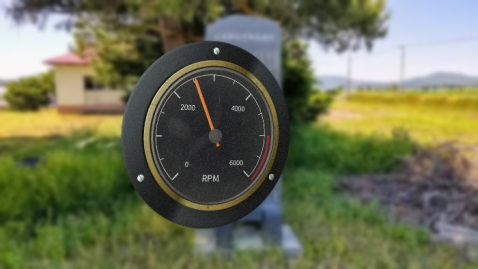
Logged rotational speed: 2500 rpm
